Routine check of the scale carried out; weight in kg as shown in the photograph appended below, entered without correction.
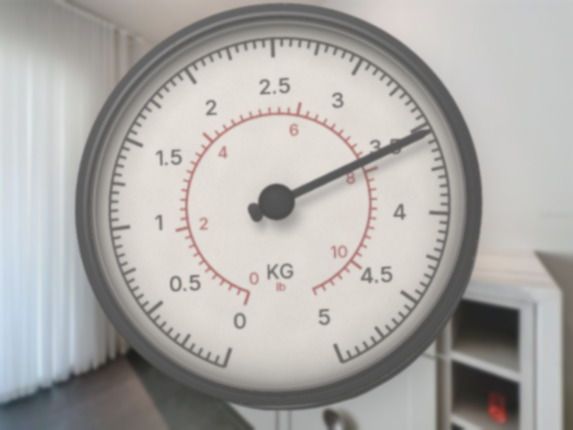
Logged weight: 3.55 kg
